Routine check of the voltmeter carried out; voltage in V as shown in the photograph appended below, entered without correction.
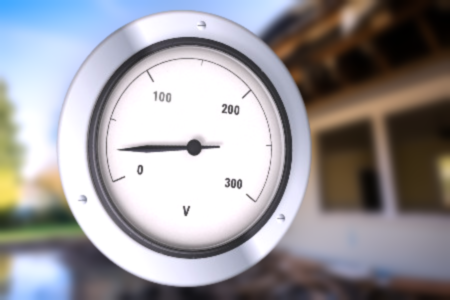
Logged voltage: 25 V
